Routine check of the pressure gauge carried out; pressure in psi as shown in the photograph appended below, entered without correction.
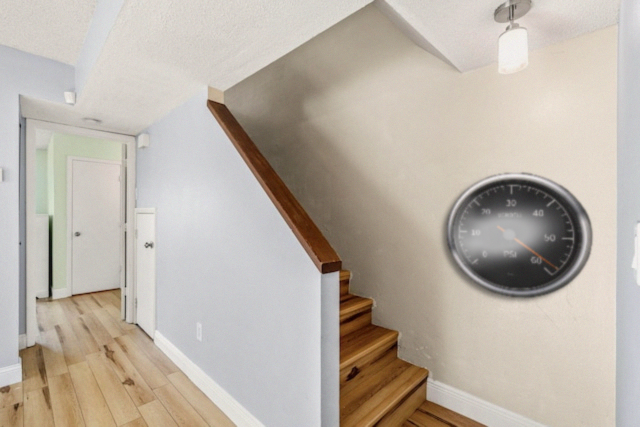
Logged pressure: 58 psi
